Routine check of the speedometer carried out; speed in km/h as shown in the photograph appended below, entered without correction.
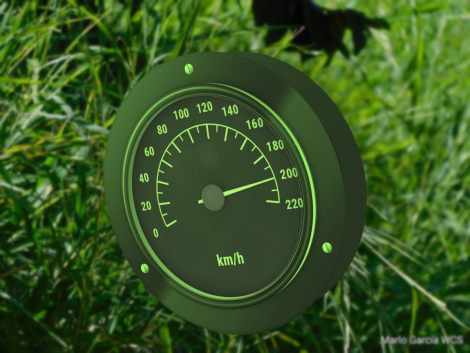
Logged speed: 200 km/h
